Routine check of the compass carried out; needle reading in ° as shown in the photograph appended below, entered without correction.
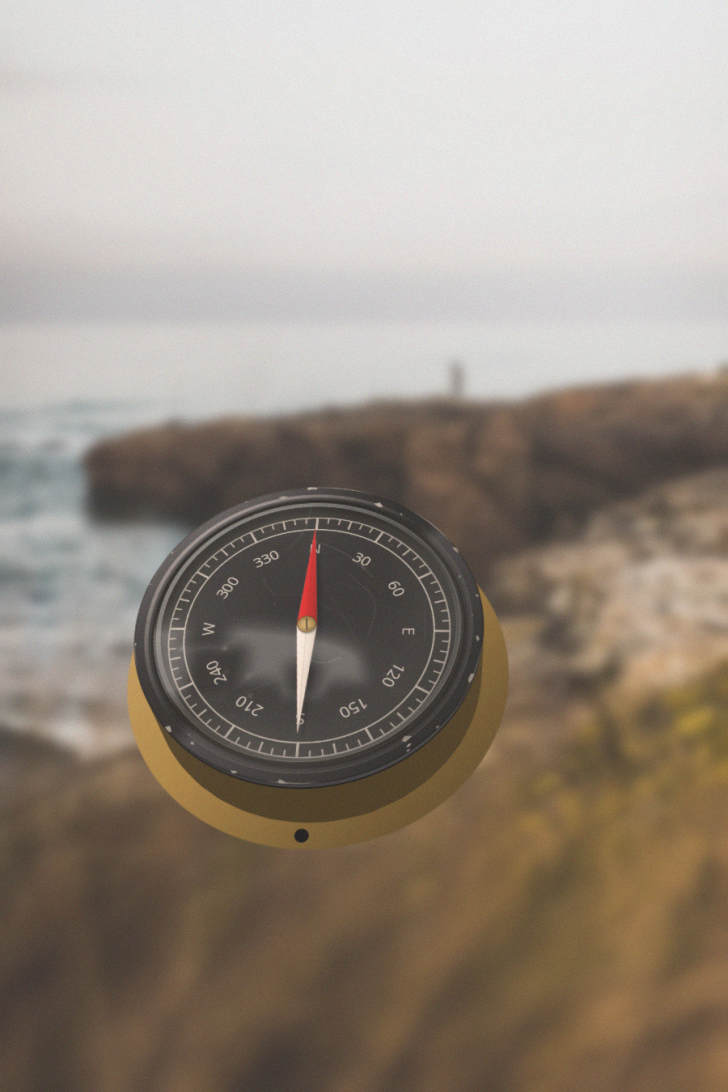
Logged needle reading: 0 °
